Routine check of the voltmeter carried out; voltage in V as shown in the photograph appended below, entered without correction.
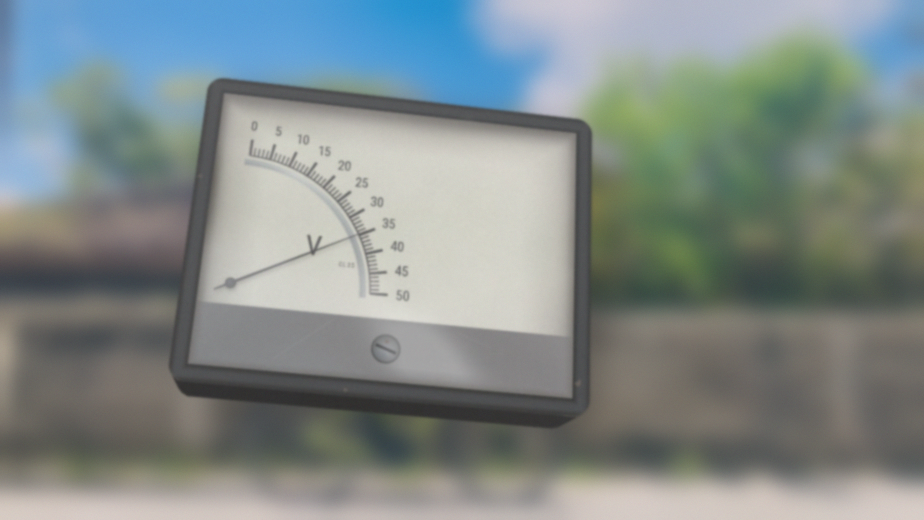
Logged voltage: 35 V
